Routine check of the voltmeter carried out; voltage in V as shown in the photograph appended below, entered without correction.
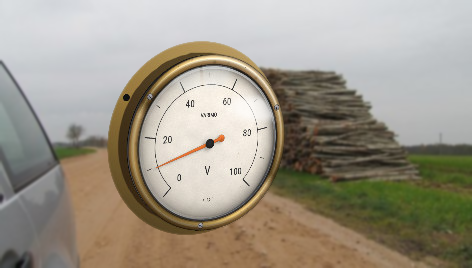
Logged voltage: 10 V
